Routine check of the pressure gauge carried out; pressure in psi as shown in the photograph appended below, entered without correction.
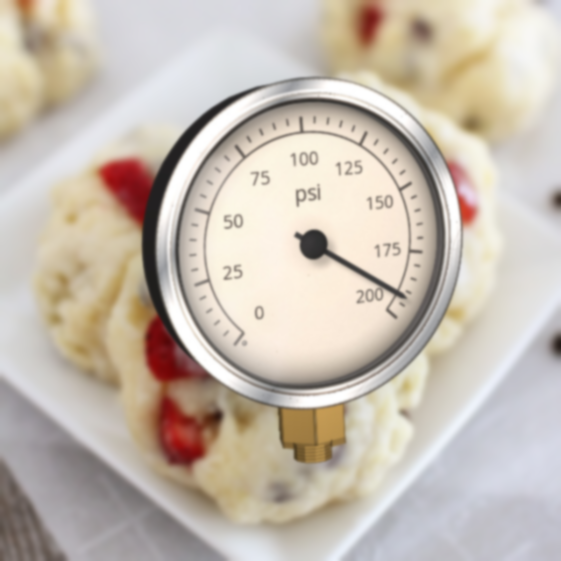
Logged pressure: 192.5 psi
